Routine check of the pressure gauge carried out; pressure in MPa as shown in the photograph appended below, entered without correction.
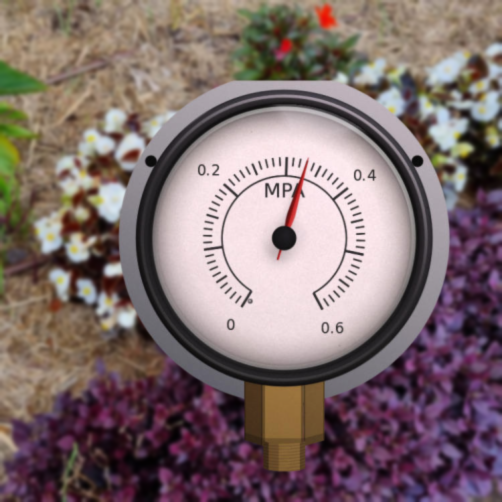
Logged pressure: 0.33 MPa
